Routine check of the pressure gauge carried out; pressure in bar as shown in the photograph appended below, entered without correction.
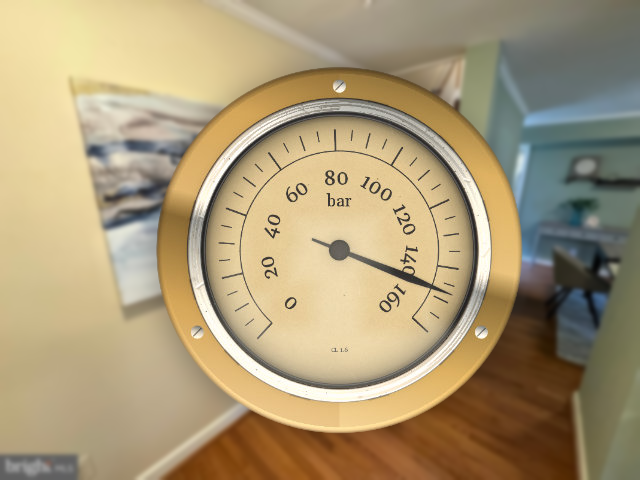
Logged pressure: 147.5 bar
